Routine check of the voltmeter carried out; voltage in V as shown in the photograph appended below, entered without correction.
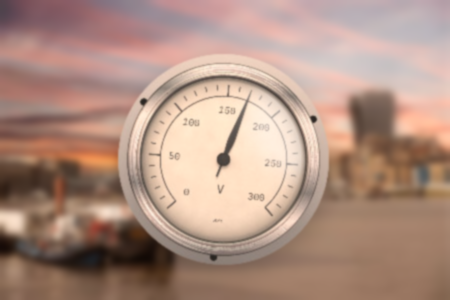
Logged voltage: 170 V
